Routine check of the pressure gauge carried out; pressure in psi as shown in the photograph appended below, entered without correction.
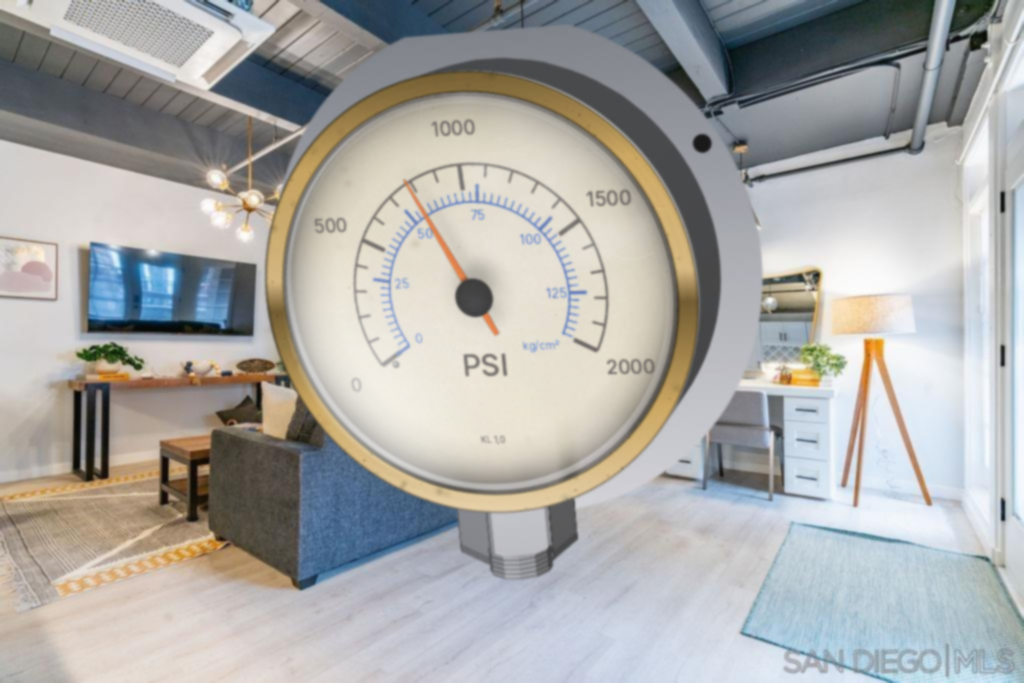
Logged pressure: 800 psi
